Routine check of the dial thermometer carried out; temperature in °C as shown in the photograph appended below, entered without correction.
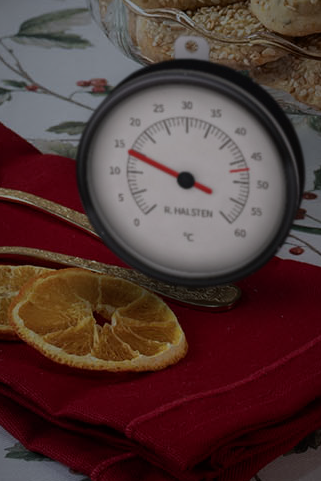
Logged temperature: 15 °C
